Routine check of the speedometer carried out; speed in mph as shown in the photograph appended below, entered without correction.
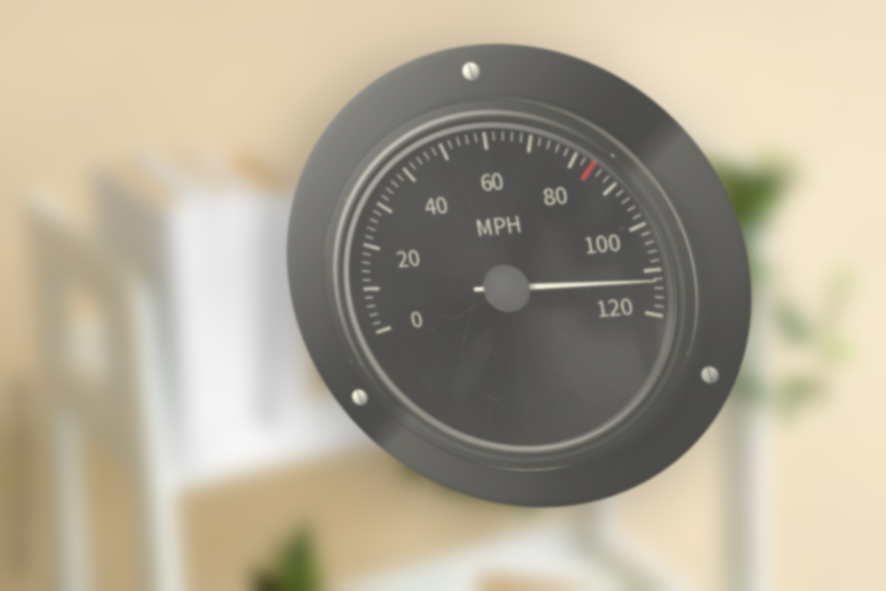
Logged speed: 112 mph
